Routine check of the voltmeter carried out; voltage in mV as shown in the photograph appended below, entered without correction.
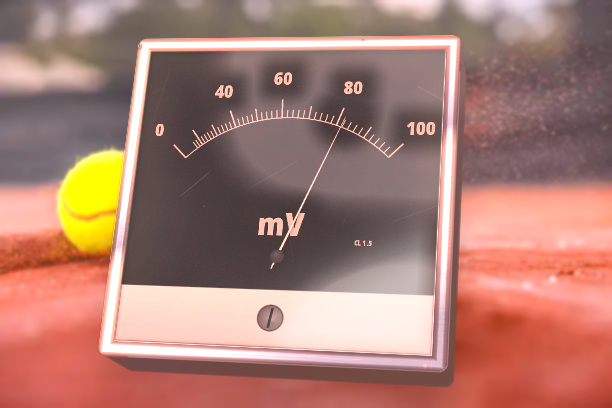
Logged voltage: 82 mV
